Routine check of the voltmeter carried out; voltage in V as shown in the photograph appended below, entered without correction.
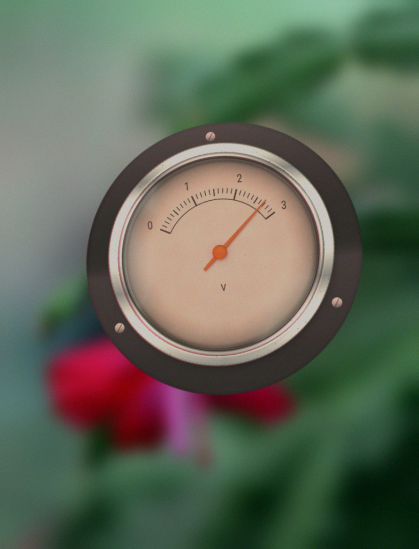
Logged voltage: 2.7 V
